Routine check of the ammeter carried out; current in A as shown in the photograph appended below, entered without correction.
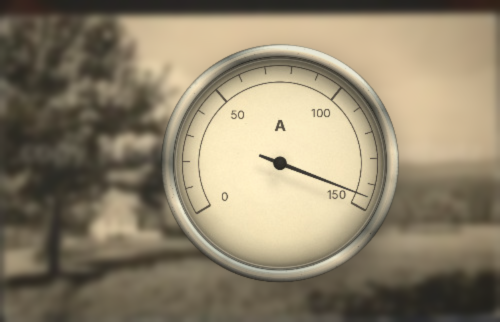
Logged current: 145 A
